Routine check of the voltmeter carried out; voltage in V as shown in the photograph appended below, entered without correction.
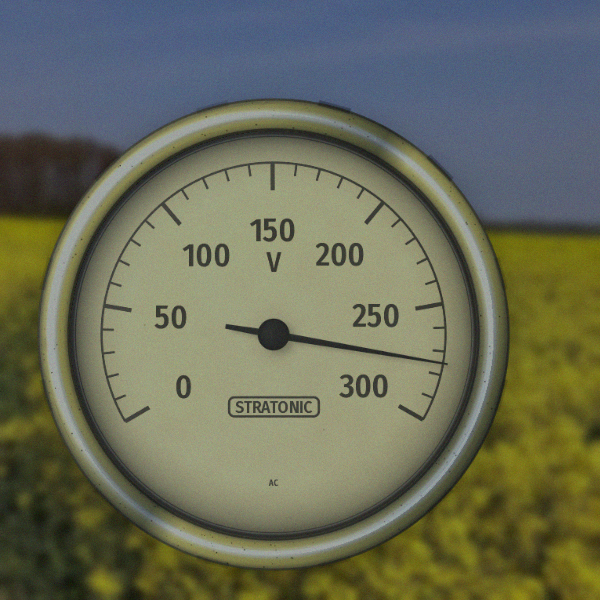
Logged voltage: 275 V
